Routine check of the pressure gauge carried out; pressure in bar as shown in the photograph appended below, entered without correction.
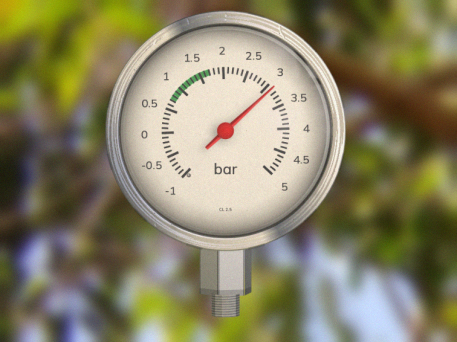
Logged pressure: 3.1 bar
